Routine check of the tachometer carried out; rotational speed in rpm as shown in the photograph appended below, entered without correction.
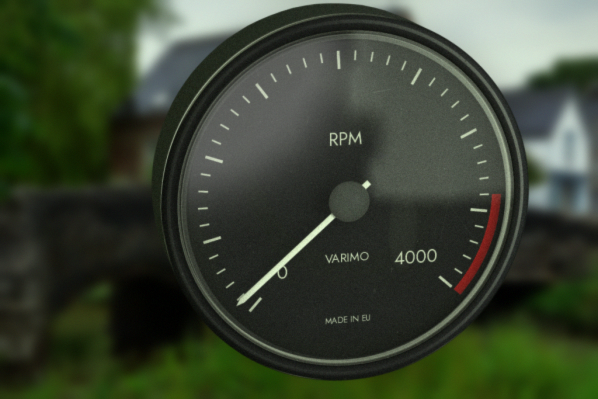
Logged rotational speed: 100 rpm
